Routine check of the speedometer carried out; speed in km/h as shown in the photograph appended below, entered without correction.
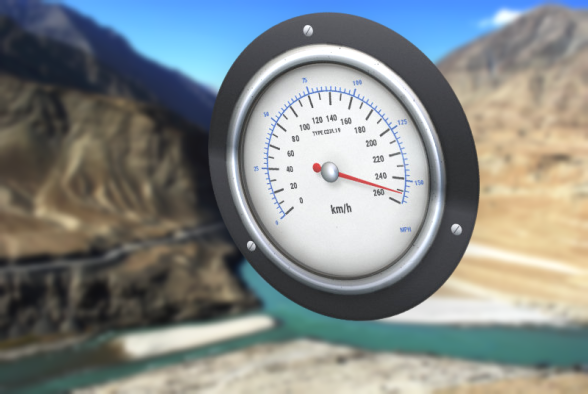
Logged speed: 250 km/h
